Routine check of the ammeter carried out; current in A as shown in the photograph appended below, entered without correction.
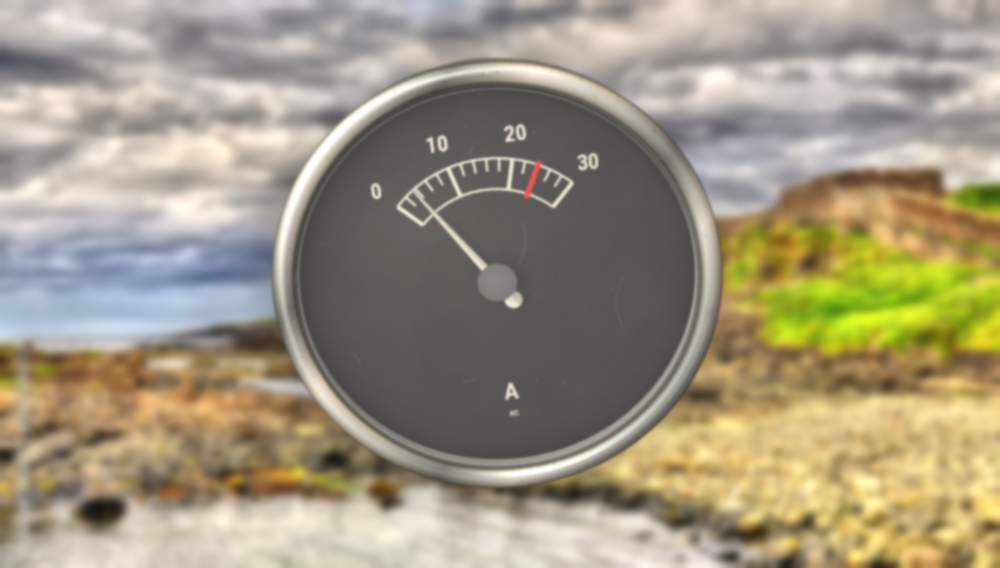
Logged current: 4 A
